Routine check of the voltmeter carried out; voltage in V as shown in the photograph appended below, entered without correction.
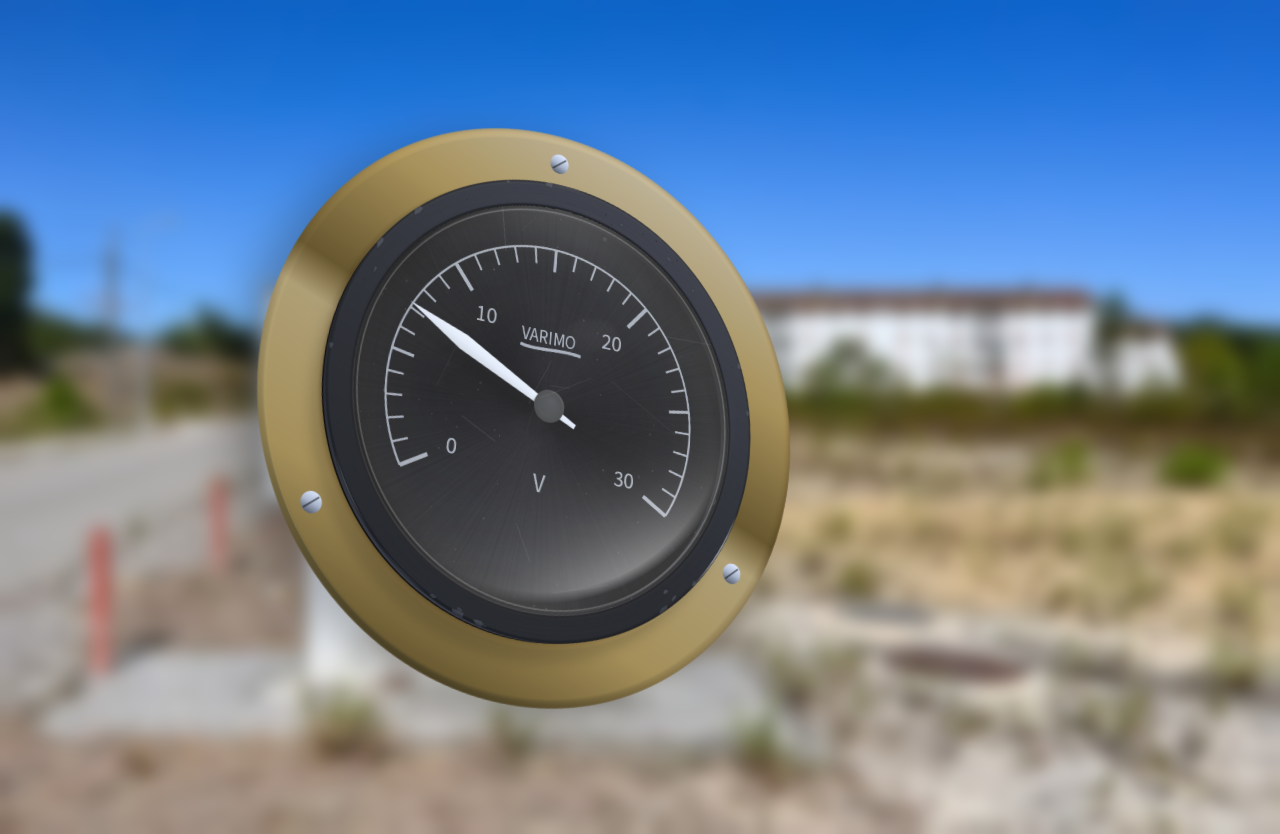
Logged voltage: 7 V
